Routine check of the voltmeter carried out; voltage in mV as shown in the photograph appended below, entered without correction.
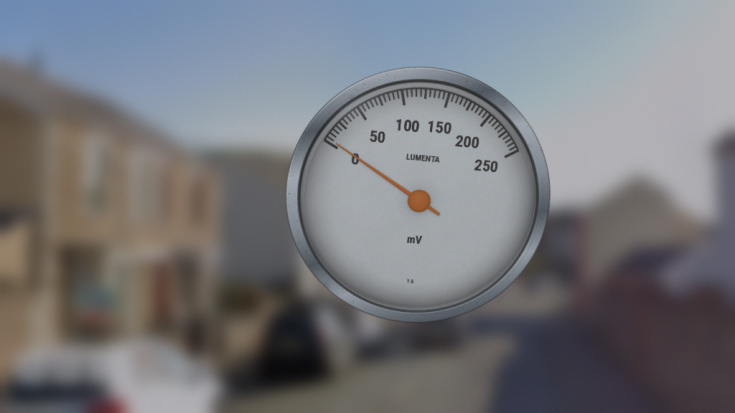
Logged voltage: 5 mV
